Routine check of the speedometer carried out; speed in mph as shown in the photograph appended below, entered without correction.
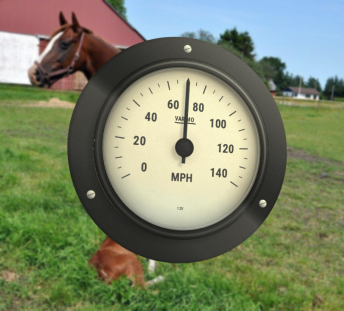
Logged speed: 70 mph
